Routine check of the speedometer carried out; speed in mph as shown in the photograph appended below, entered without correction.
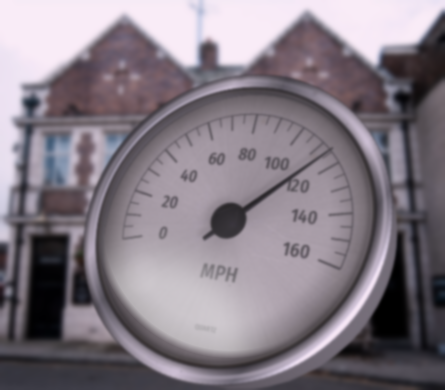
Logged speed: 115 mph
